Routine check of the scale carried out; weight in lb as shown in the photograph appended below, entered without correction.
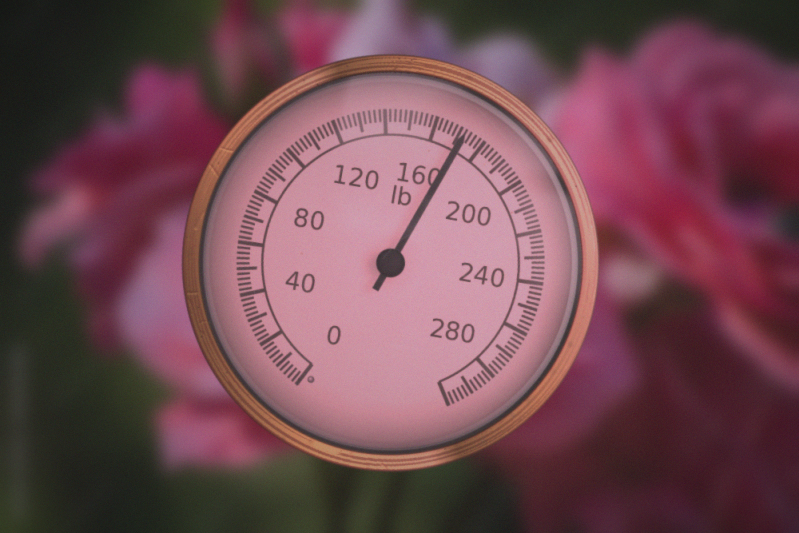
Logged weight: 172 lb
